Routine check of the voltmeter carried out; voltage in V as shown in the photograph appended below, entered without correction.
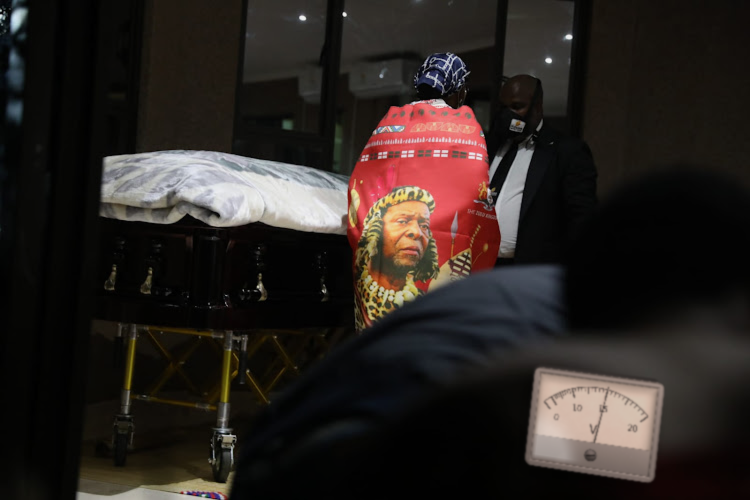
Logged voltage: 15 V
